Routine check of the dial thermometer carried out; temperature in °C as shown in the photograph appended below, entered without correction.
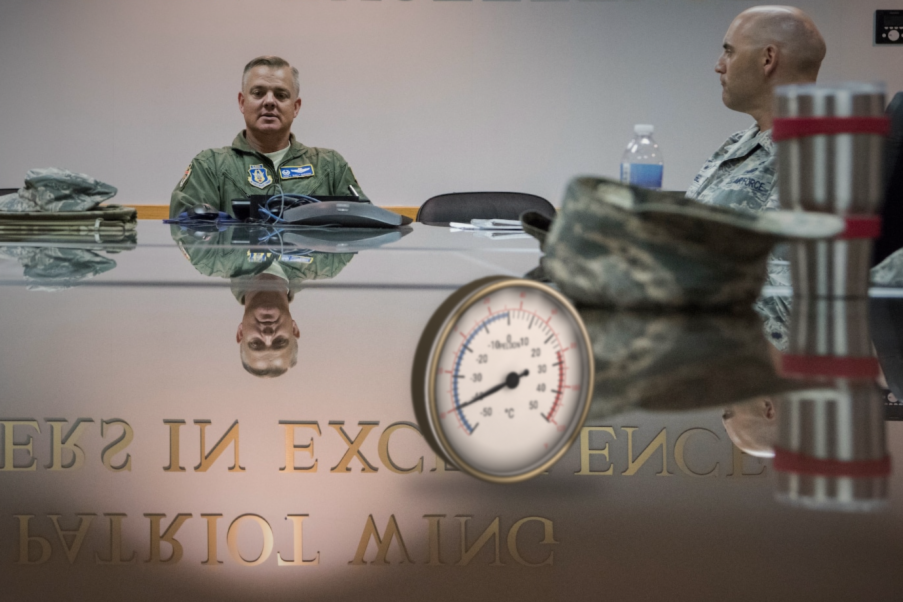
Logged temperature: -40 °C
